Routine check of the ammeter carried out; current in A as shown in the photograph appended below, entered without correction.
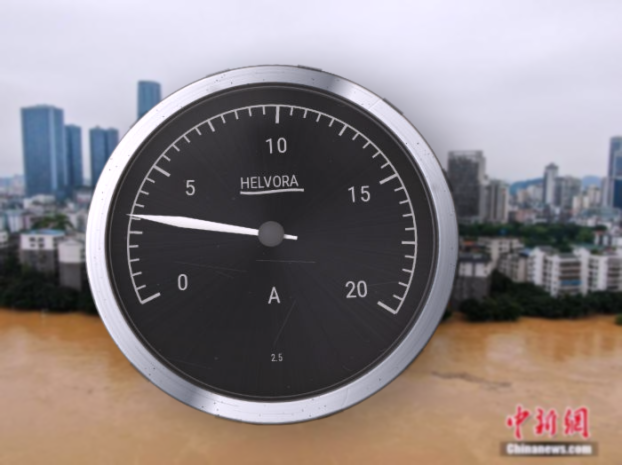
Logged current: 3 A
